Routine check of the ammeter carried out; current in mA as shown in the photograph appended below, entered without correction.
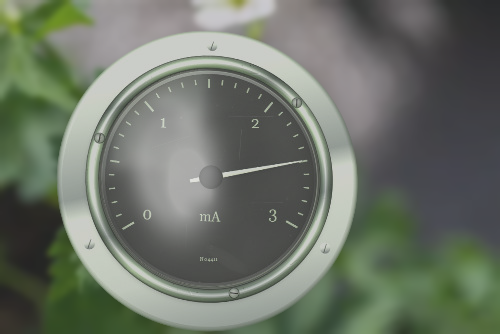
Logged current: 2.5 mA
